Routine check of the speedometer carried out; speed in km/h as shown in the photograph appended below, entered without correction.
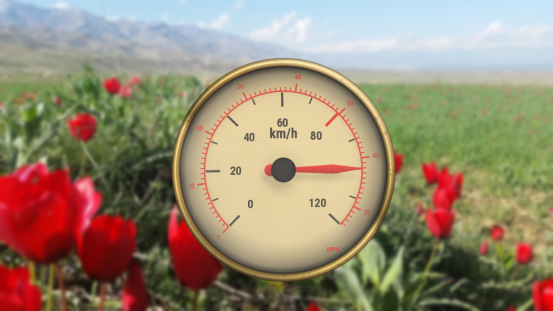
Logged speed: 100 km/h
